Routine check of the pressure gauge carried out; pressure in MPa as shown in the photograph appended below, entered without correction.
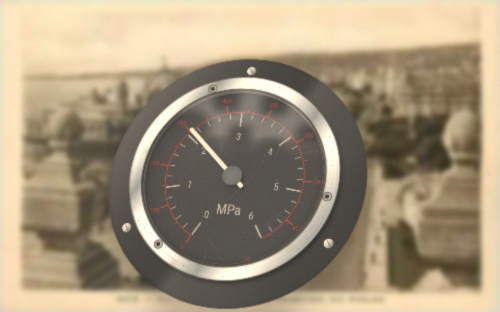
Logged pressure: 2.1 MPa
